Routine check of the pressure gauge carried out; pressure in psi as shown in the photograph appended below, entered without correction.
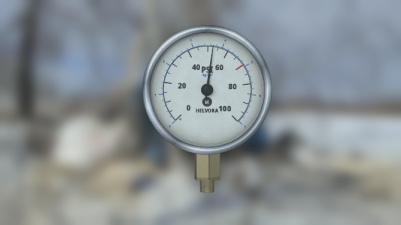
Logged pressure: 52.5 psi
